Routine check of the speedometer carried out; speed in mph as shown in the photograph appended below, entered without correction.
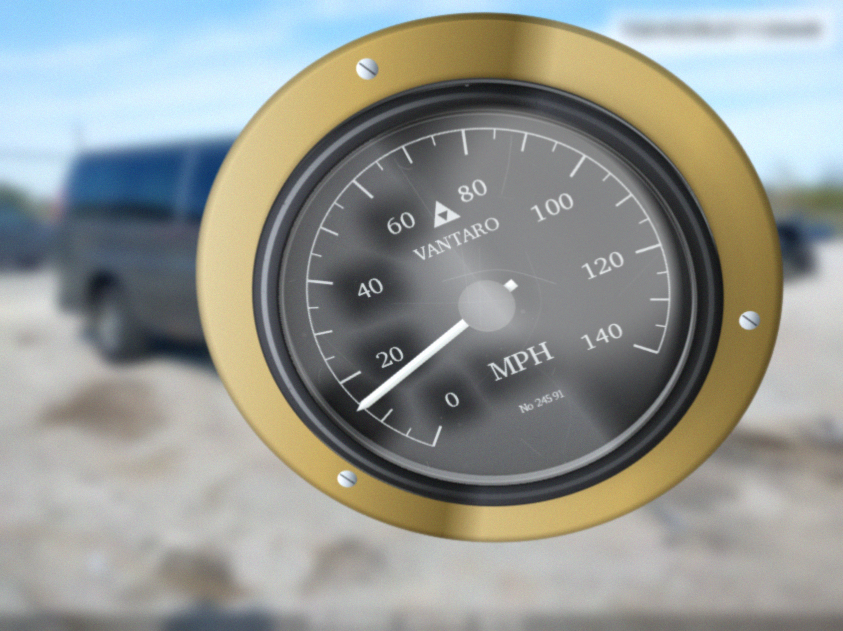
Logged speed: 15 mph
